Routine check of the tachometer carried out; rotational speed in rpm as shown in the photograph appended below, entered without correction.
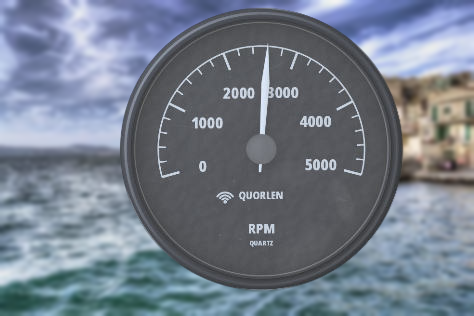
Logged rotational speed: 2600 rpm
